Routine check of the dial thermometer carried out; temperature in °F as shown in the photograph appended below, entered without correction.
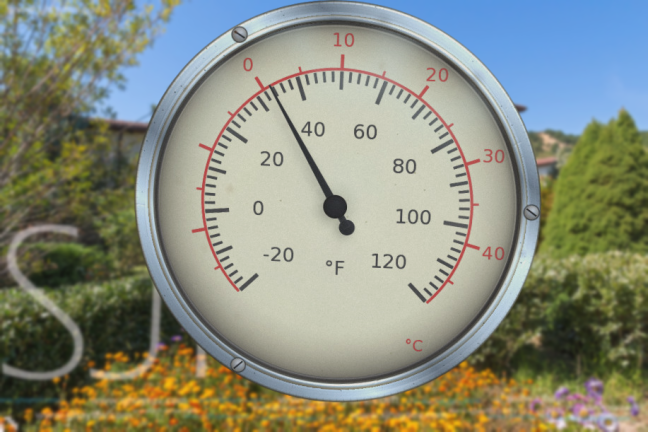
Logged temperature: 34 °F
